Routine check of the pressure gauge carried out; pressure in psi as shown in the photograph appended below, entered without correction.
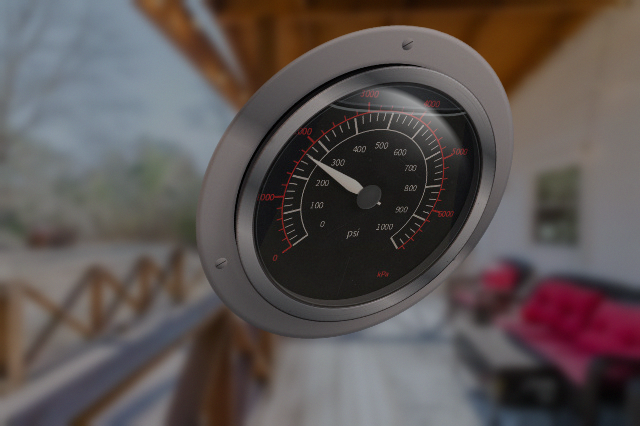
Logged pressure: 260 psi
